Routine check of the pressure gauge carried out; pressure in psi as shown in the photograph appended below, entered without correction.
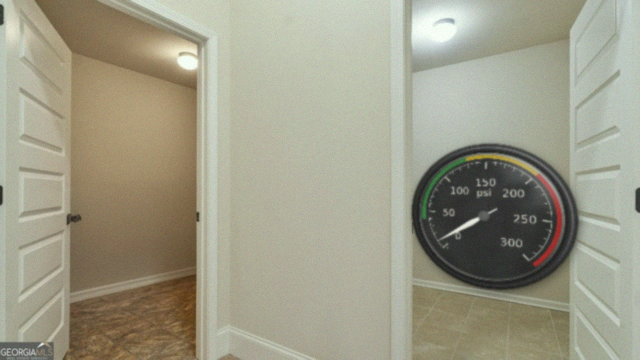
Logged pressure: 10 psi
